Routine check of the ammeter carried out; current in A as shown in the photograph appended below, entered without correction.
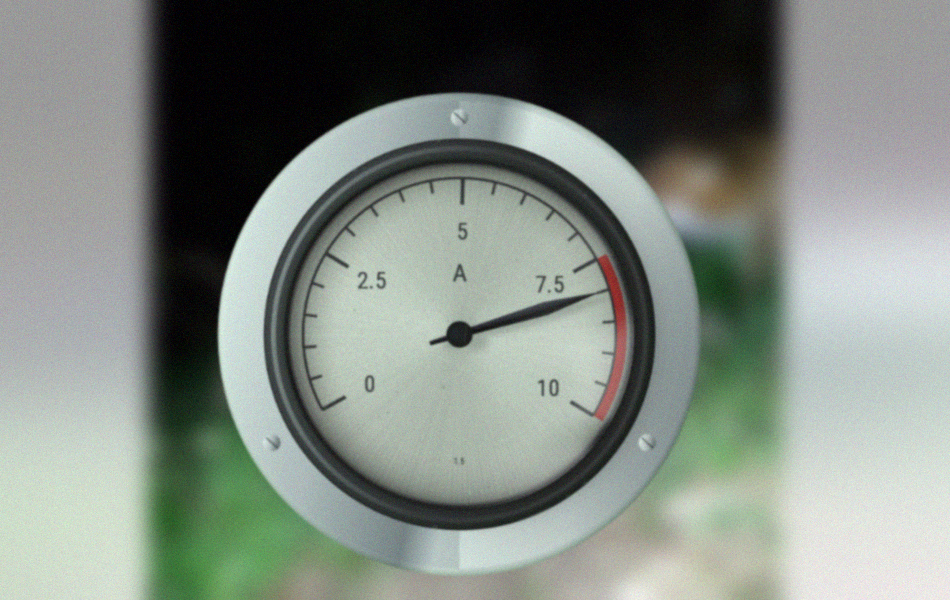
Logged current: 8 A
